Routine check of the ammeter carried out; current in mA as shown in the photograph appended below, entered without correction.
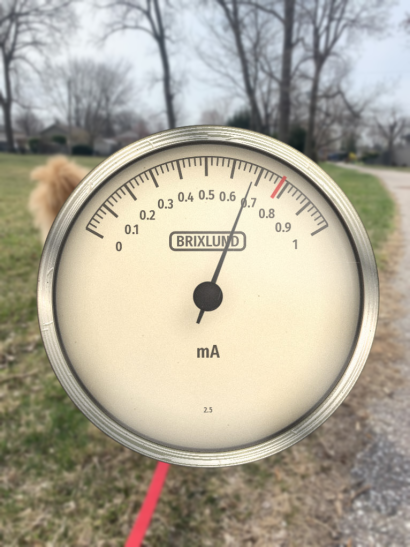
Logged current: 0.68 mA
